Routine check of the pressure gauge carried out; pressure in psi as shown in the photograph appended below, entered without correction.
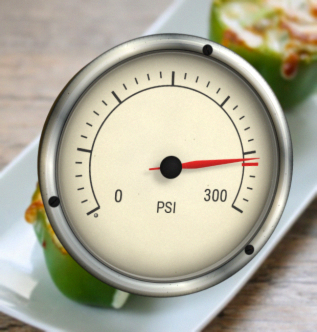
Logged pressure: 255 psi
